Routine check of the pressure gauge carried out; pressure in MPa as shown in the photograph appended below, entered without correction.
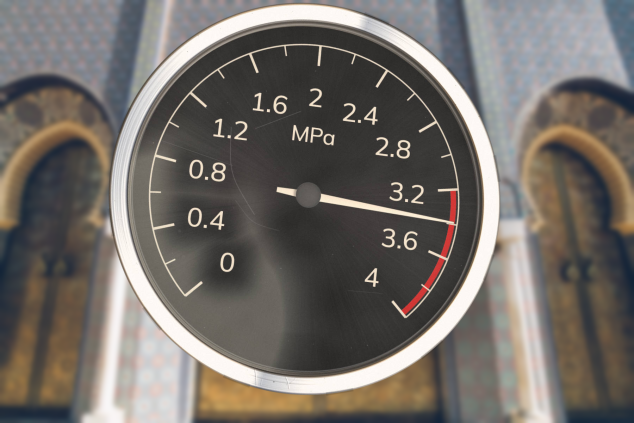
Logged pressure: 3.4 MPa
